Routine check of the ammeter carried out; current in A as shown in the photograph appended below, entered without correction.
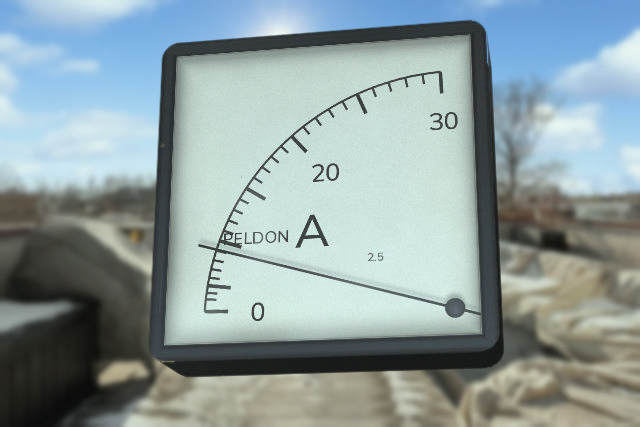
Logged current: 9 A
